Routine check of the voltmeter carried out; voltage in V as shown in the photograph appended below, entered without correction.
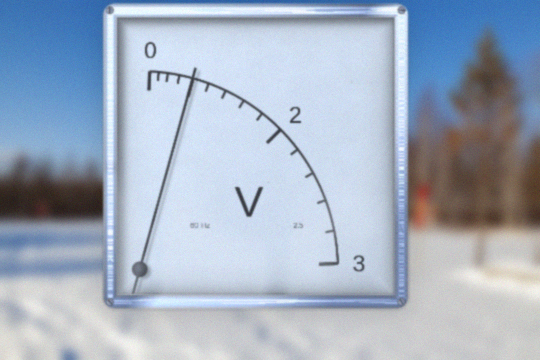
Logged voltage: 1 V
